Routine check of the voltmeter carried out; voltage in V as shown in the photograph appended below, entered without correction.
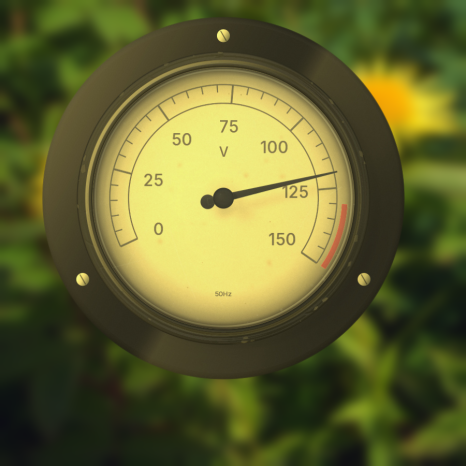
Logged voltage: 120 V
